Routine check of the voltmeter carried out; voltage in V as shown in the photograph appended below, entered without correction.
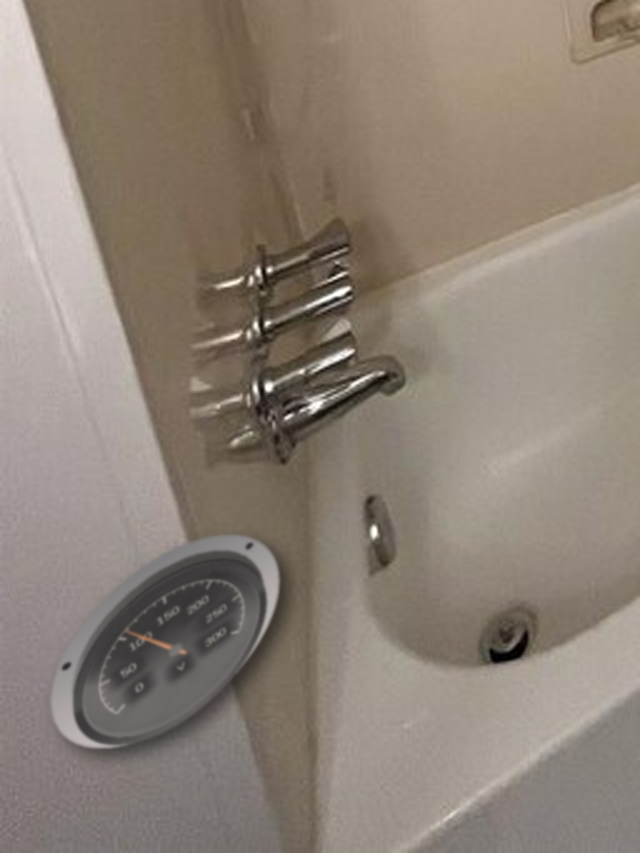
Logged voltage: 110 V
